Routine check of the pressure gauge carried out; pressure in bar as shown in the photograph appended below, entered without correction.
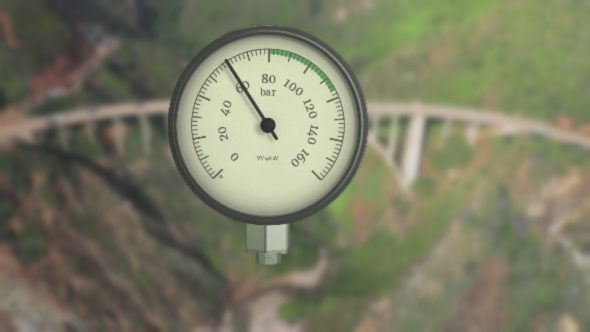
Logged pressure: 60 bar
